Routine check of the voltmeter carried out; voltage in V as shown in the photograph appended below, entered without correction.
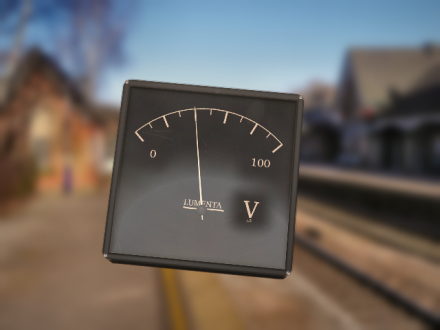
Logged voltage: 40 V
